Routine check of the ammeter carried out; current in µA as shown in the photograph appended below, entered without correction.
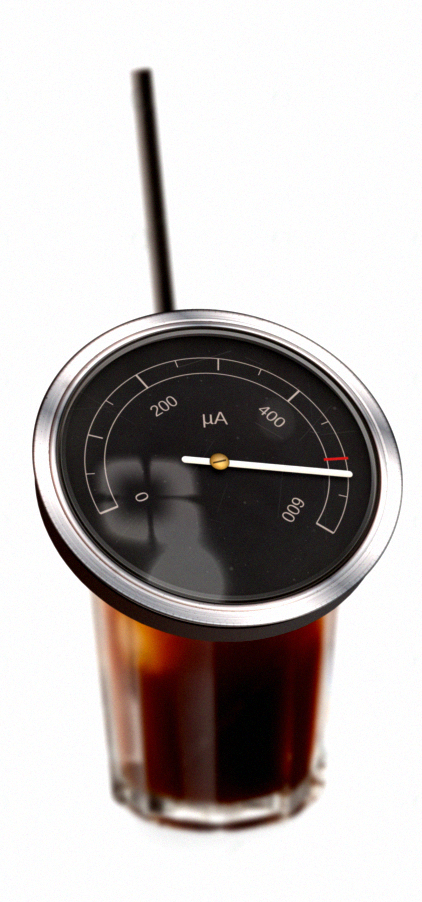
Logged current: 525 µA
